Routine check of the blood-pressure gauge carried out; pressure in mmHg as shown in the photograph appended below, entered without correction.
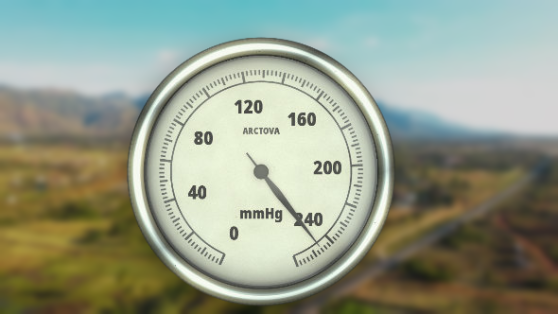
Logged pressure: 246 mmHg
